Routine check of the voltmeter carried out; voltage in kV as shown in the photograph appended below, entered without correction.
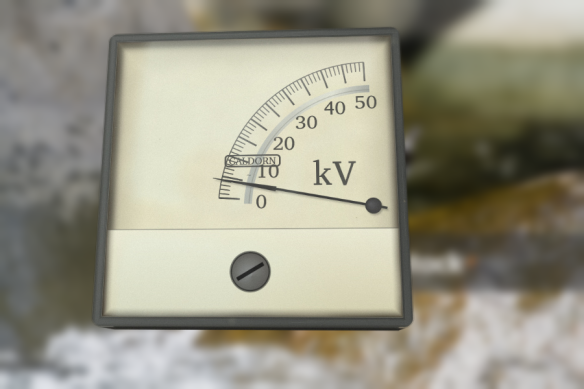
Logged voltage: 4 kV
